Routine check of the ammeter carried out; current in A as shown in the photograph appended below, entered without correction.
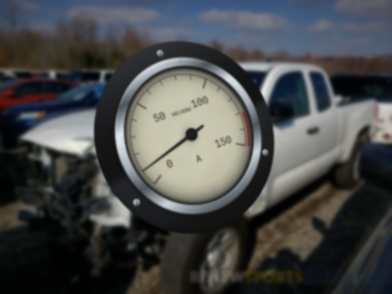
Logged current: 10 A
